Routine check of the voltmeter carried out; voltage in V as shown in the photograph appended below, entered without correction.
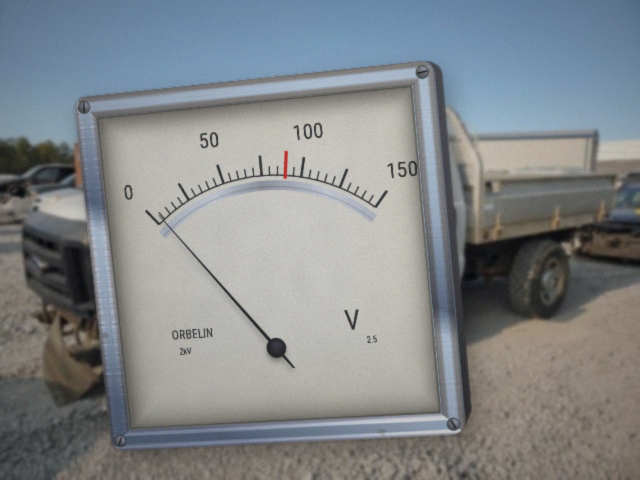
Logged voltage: 5 V
